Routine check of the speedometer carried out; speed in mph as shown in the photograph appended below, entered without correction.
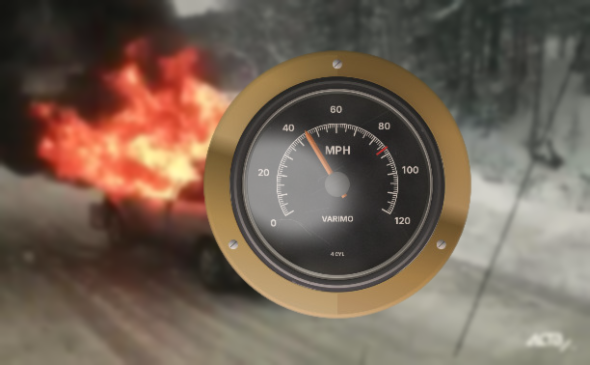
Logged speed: 45 mph
